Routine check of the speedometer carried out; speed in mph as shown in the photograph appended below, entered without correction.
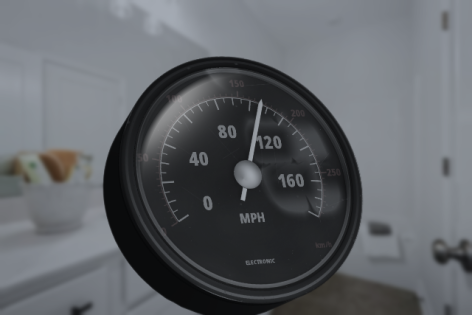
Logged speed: 105 mph
